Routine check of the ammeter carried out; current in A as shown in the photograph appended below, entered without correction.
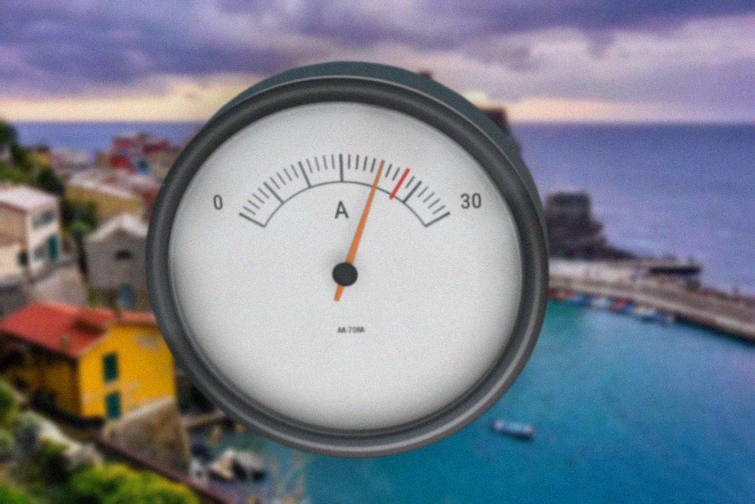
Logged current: 20 A
